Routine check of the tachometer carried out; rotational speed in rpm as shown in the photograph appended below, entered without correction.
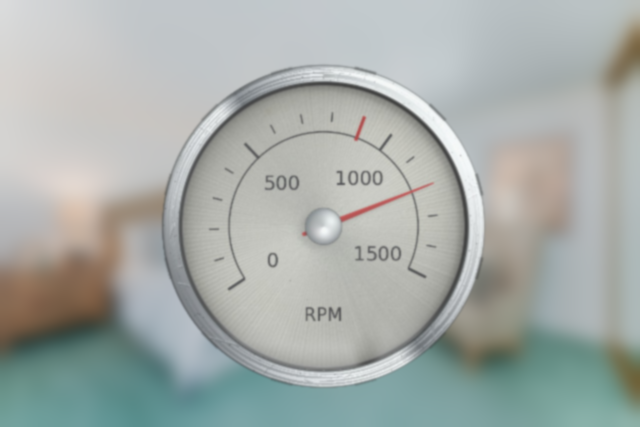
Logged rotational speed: 1200 rpm
